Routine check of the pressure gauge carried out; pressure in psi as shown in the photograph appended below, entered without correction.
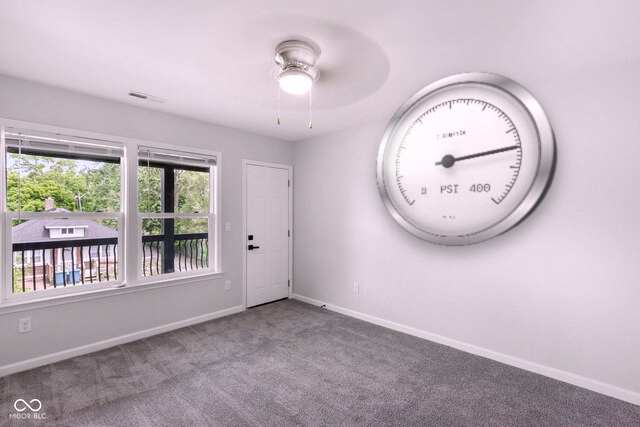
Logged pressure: 325 psi
